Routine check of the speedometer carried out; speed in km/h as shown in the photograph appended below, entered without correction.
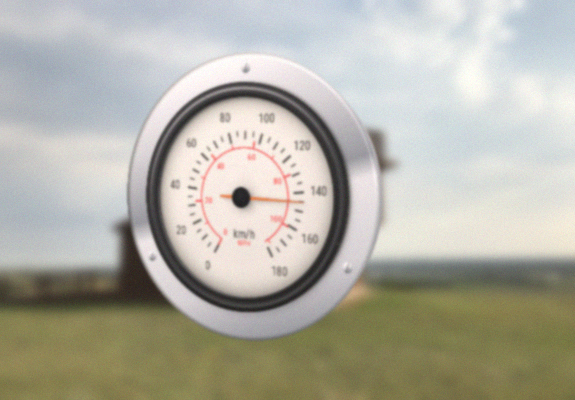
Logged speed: 145 km/h
